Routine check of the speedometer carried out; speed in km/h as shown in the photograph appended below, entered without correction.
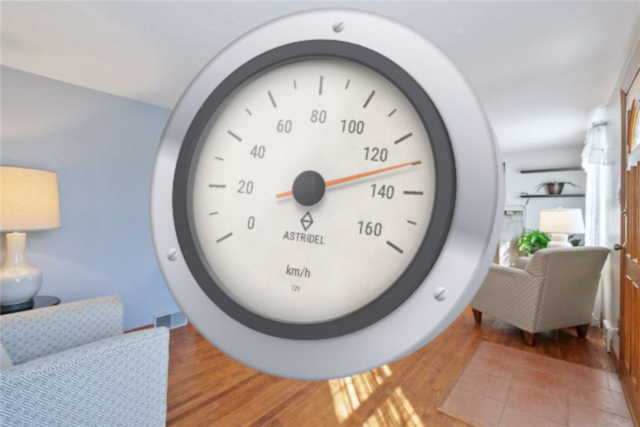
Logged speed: 130 km/h
